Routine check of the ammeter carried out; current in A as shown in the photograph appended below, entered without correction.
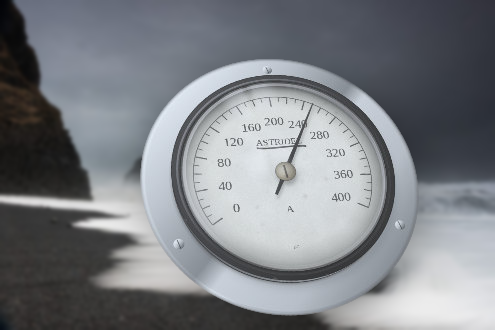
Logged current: 250 A
